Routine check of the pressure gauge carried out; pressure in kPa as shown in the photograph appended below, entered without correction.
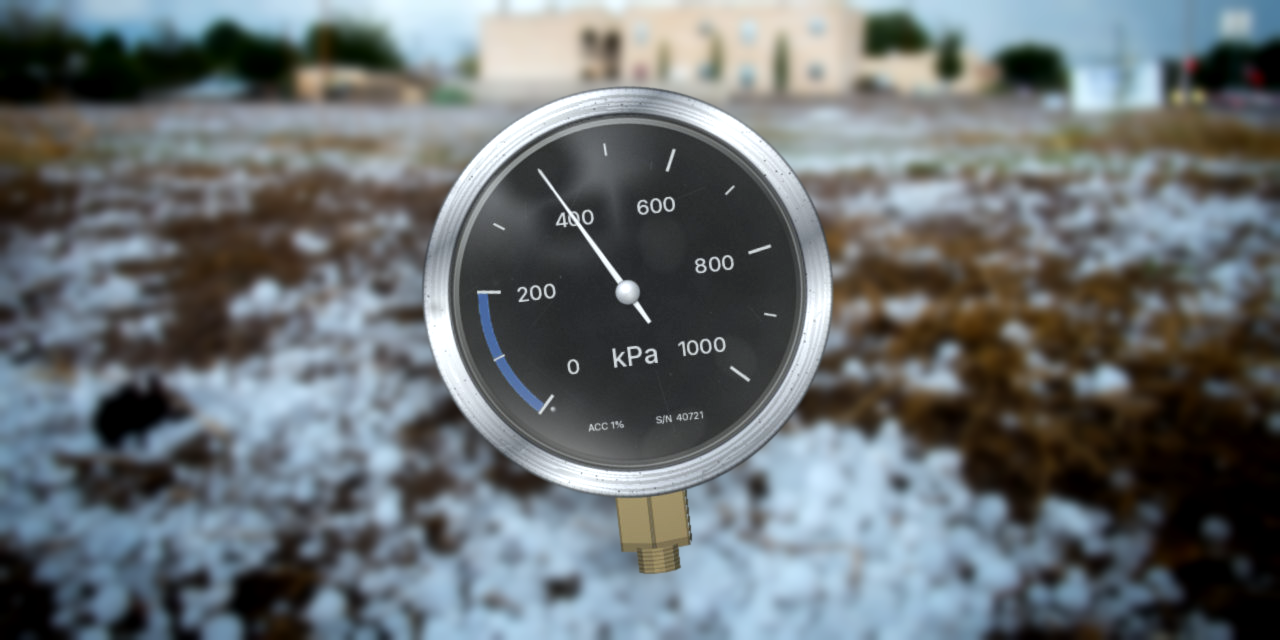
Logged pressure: 400 kPa
